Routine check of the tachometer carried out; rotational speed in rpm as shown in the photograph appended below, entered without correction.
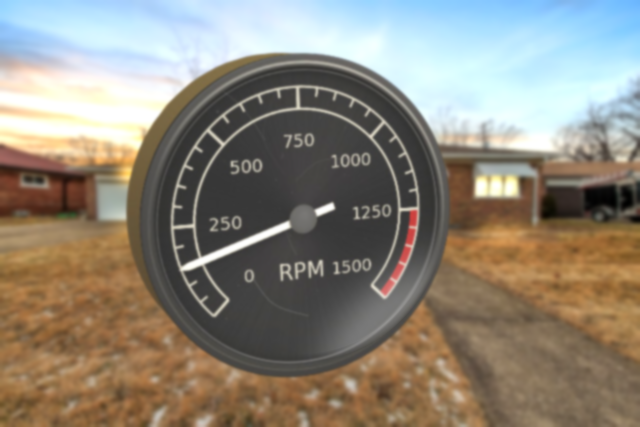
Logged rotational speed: 150 rpm
